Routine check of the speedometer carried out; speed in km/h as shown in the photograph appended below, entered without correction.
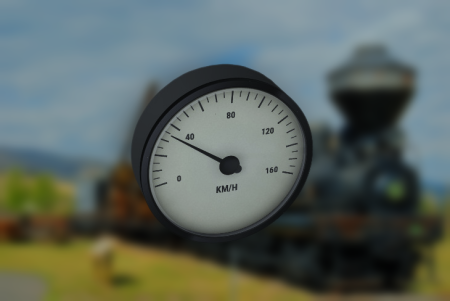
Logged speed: 35 km/h
